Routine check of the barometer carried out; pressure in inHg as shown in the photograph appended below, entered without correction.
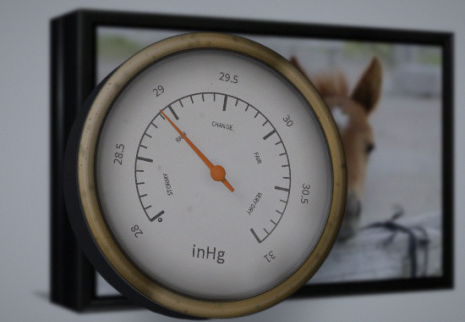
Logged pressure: 28.9 inHg
